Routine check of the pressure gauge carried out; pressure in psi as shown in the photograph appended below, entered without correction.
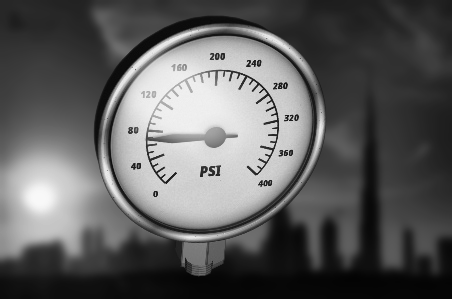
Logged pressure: 70 psi
